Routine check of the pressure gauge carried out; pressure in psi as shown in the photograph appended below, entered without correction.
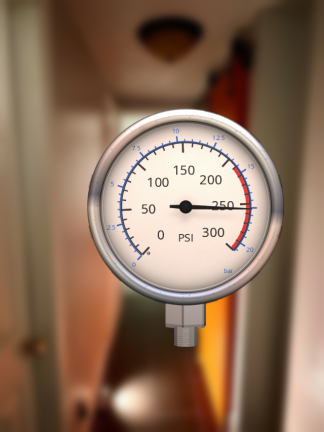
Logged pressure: 255 psi
